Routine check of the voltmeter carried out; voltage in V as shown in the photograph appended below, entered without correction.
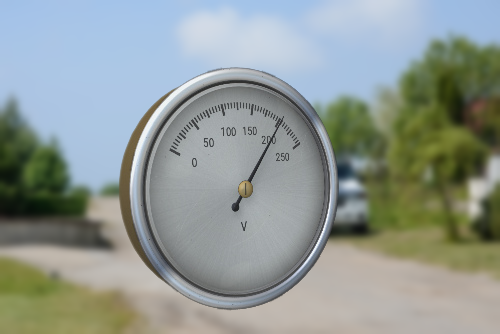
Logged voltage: 200 V
